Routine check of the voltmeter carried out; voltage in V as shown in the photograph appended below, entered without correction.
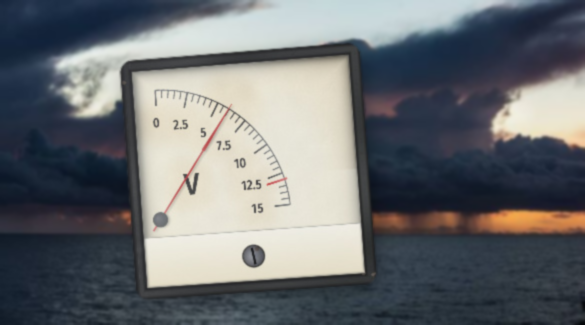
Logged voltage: 6 V
